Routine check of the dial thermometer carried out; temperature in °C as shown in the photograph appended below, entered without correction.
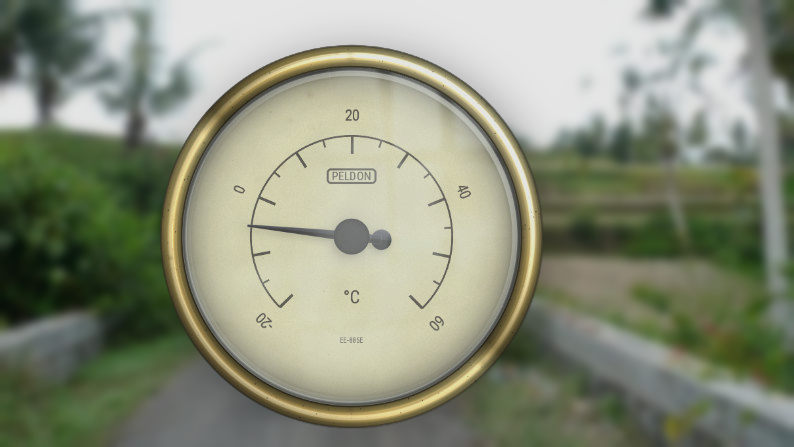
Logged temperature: -5 °C
